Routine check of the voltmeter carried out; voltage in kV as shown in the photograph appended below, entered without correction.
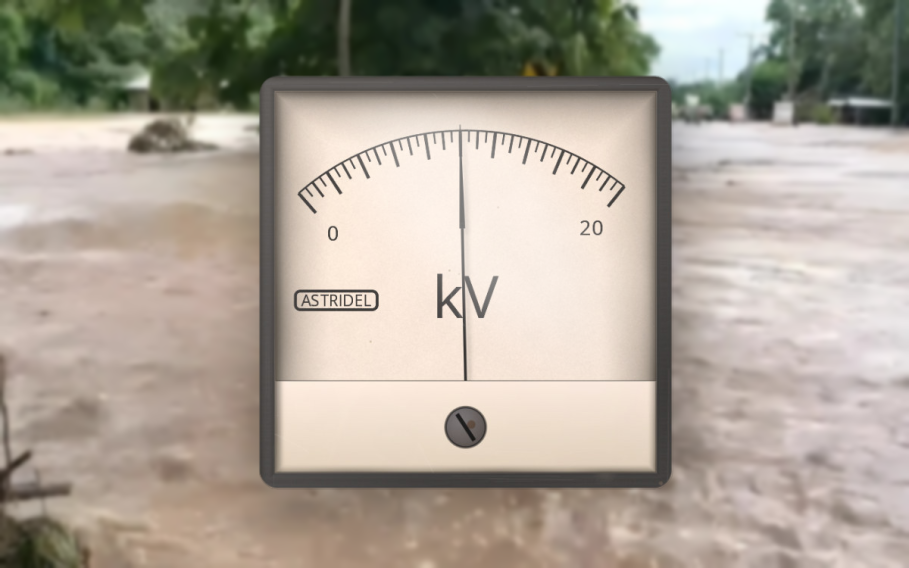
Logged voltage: 10 kV
